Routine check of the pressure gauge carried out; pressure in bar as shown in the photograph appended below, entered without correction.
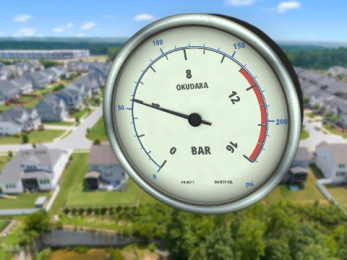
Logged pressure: 4 bar
